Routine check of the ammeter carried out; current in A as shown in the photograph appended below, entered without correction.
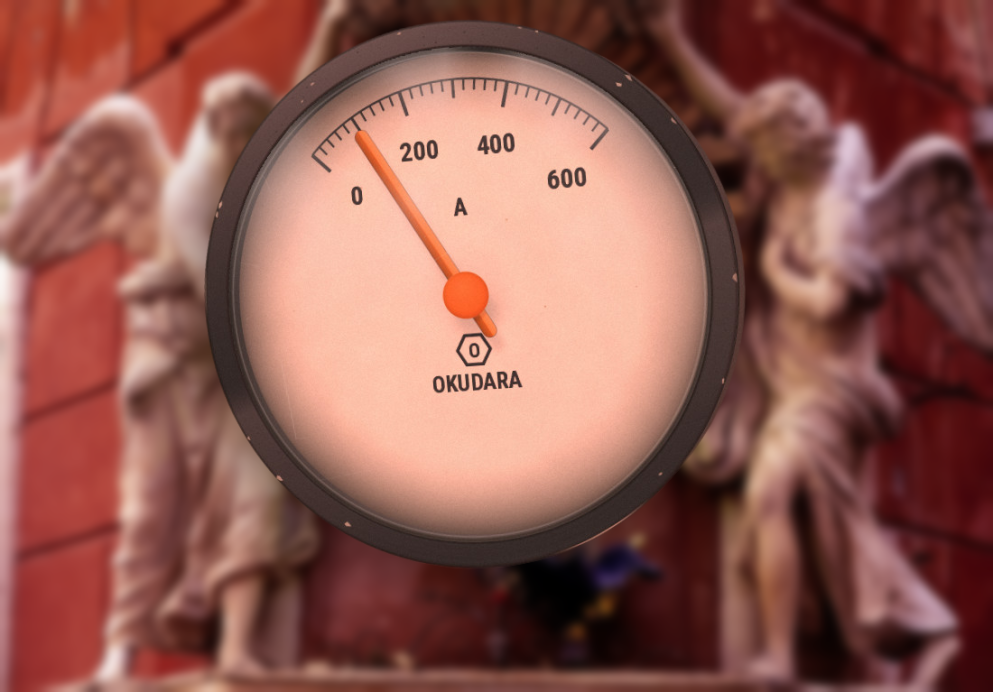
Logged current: 100 A
